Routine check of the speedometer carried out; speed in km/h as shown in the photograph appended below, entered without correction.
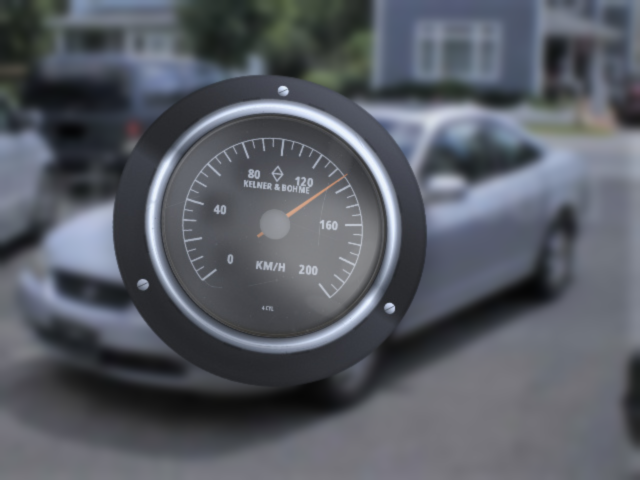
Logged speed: 135 km/h
